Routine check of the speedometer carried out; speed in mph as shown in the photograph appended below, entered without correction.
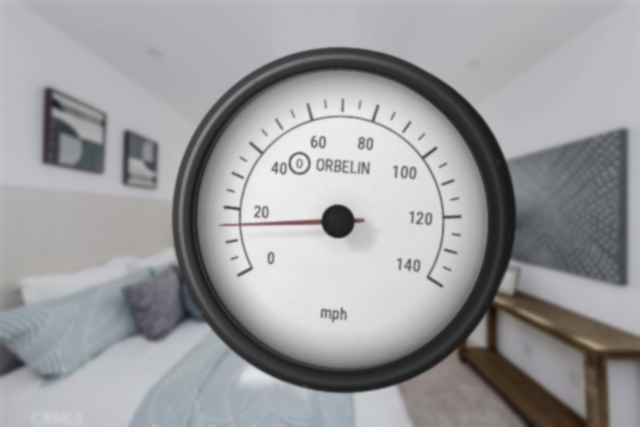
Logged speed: 15 mph
